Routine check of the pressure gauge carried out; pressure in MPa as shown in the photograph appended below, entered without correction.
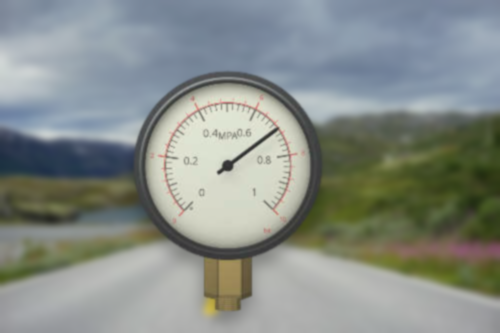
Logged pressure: 0.7 MPa
